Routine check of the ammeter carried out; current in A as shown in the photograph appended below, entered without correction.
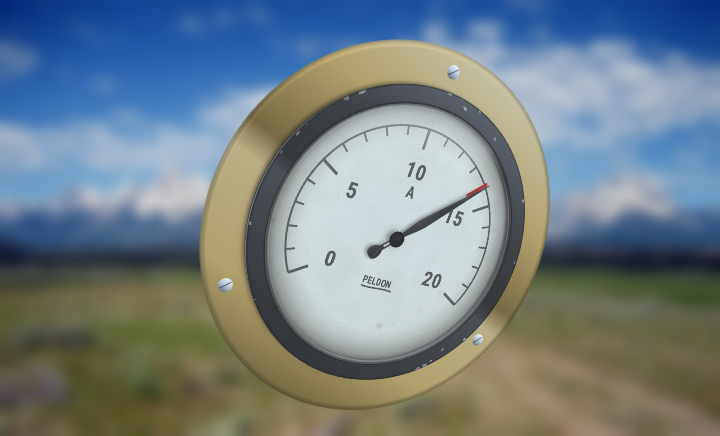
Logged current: 14 A
